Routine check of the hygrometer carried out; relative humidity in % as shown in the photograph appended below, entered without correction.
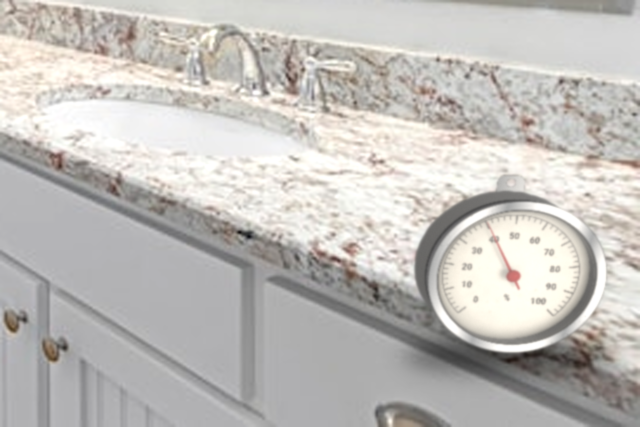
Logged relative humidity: 40 %
